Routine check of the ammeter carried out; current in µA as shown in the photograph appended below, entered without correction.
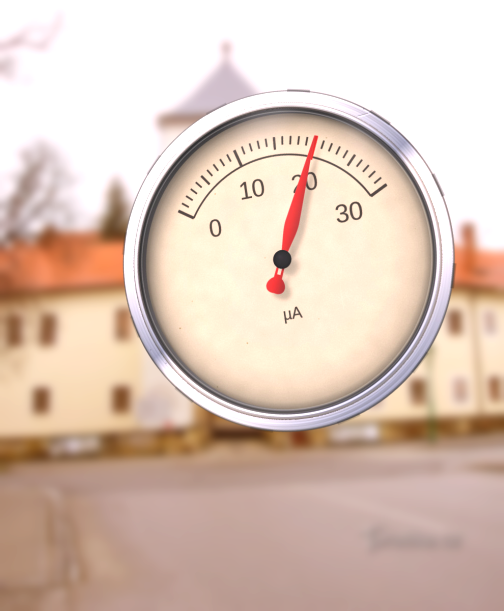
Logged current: 20 µA
